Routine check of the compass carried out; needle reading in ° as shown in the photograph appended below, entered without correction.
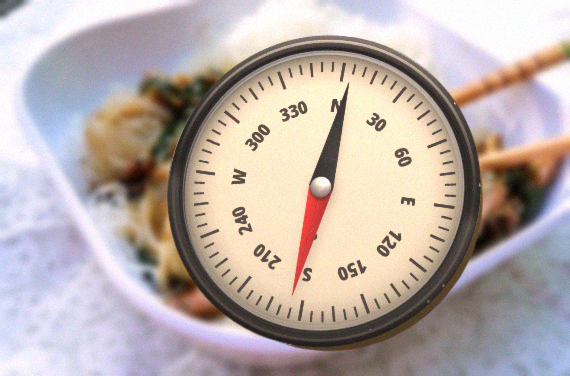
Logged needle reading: 185 °
